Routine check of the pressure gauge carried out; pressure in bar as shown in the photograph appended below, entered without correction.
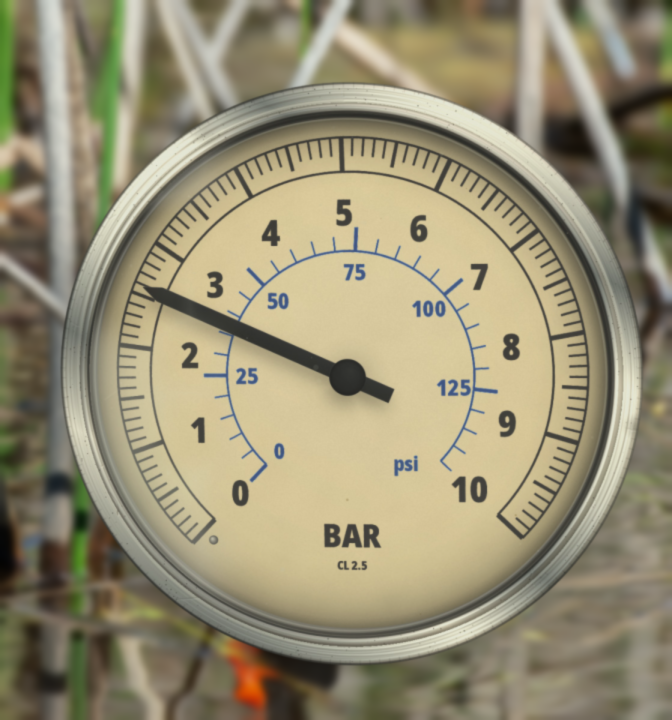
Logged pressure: 2.6 bar
